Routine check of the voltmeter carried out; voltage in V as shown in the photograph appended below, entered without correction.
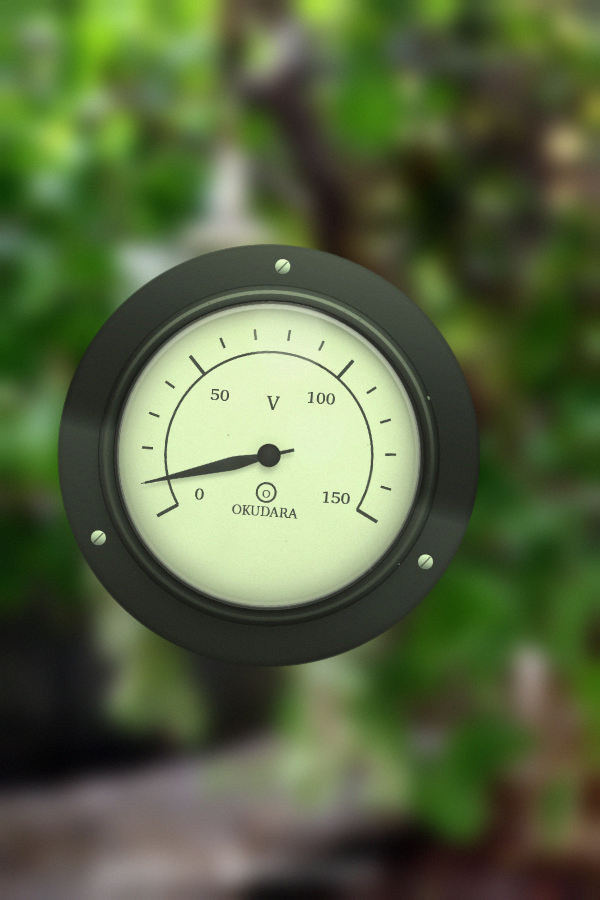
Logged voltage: 10 V
